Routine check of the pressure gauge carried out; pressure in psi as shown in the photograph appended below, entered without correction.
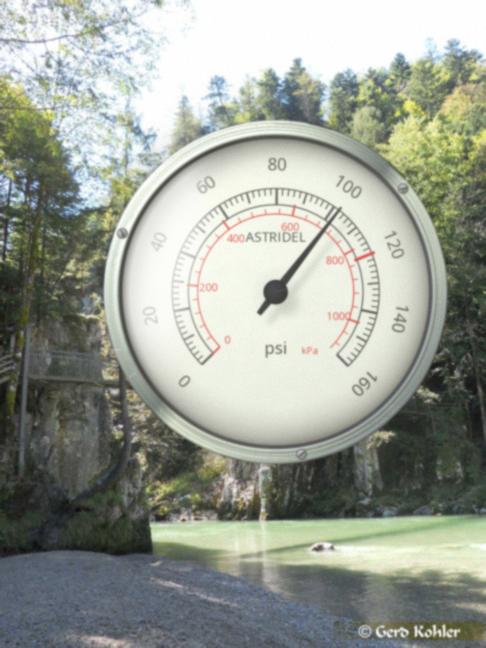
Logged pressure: 102 psi
